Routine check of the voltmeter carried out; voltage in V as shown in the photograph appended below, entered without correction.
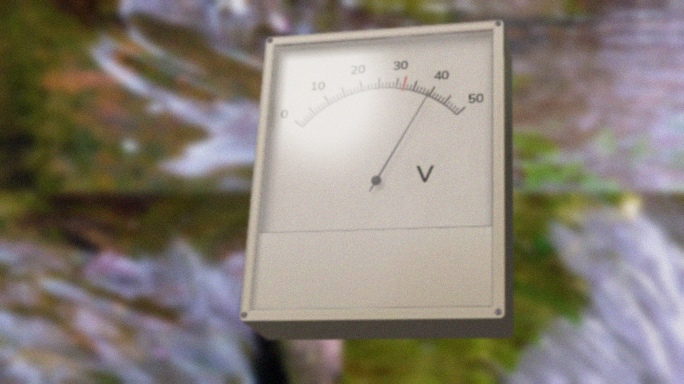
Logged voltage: 40 V
